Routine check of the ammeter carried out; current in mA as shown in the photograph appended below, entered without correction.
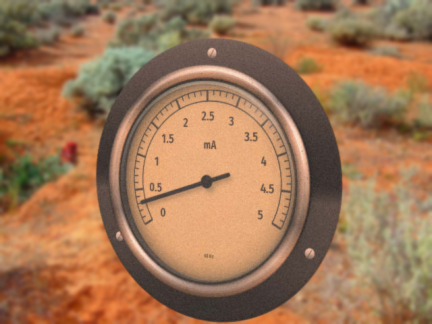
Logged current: 0.3 mA
